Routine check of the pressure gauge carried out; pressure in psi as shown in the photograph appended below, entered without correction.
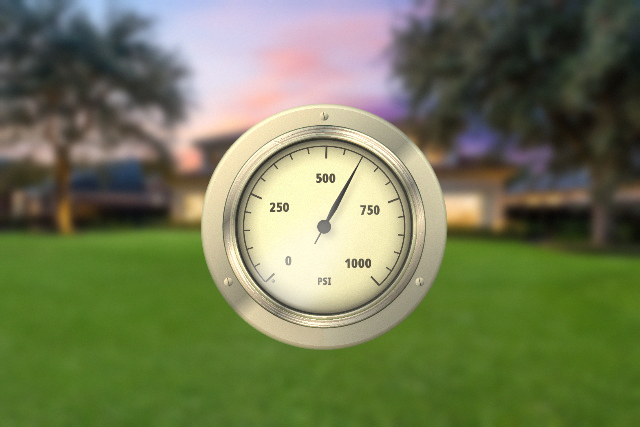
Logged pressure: 600 psi
